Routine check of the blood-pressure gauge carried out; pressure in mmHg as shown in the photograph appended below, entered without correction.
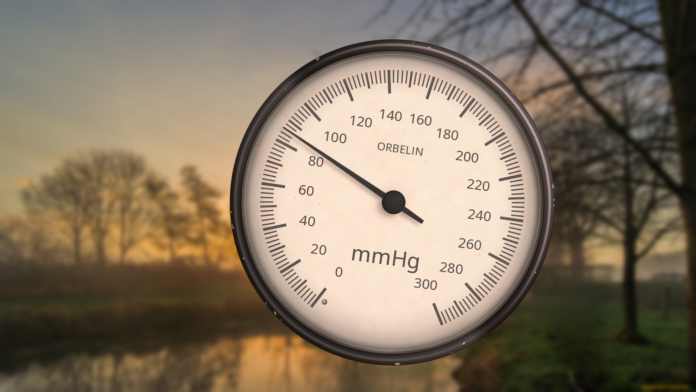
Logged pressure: 86 mmHg
